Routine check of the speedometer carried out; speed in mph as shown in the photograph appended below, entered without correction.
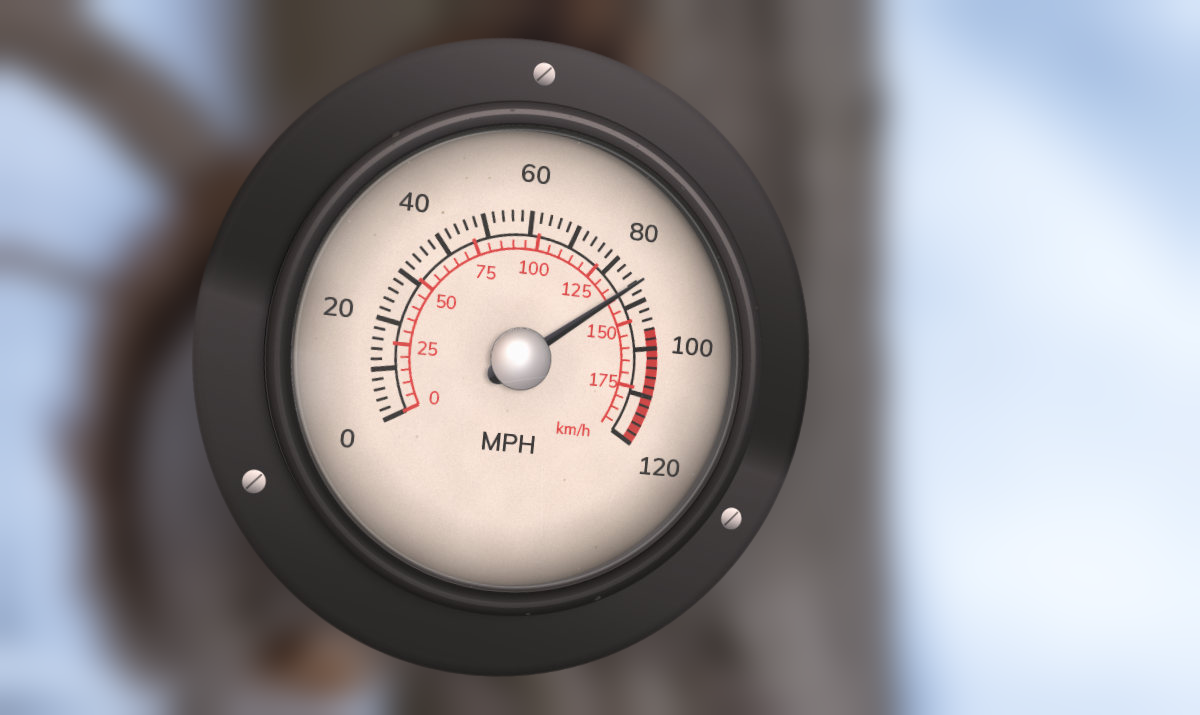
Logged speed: 86 mph
